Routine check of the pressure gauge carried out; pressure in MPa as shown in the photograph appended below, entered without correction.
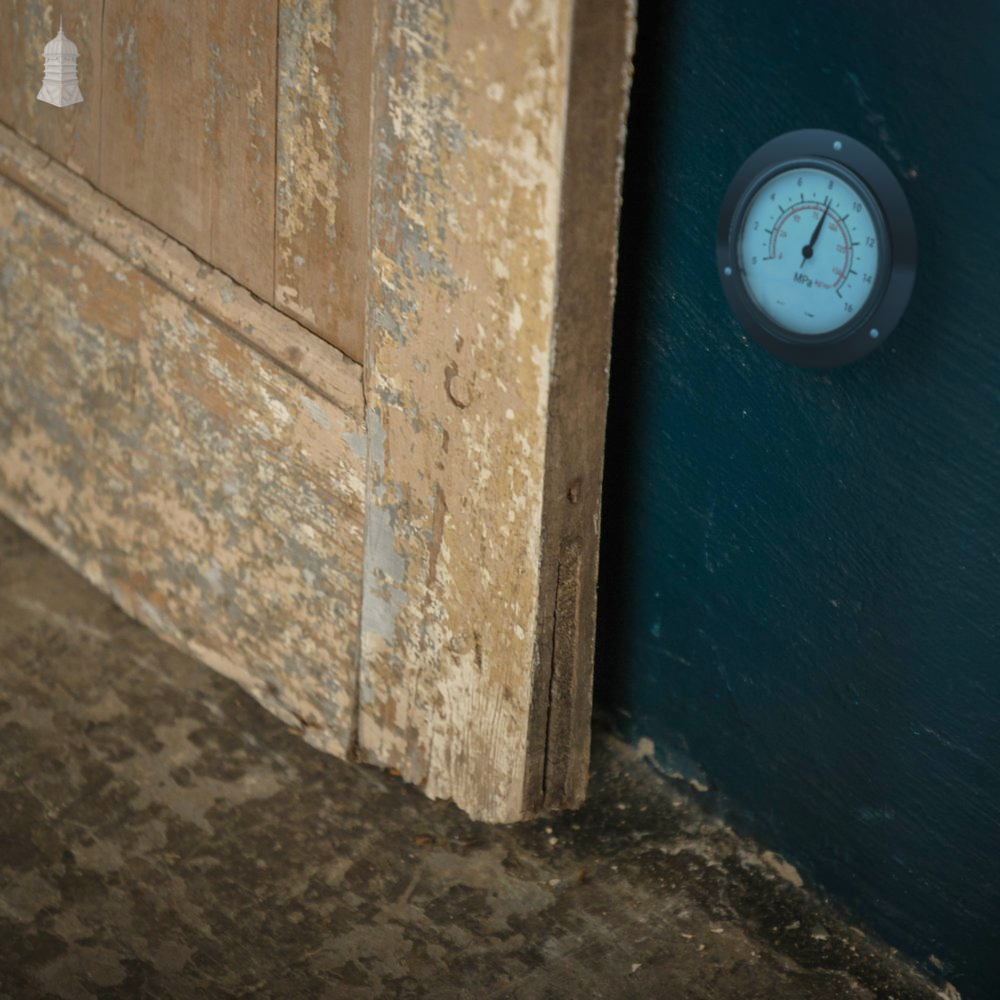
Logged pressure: 8.5 MPa
